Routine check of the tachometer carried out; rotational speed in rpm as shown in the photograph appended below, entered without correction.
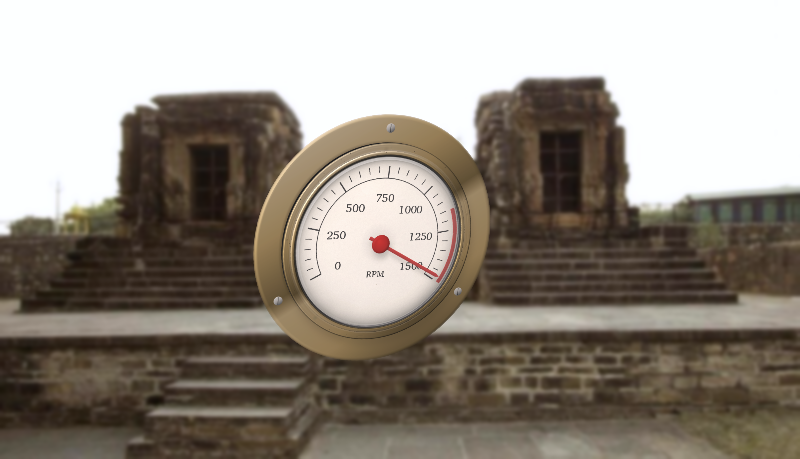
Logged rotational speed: 1475 rpm
